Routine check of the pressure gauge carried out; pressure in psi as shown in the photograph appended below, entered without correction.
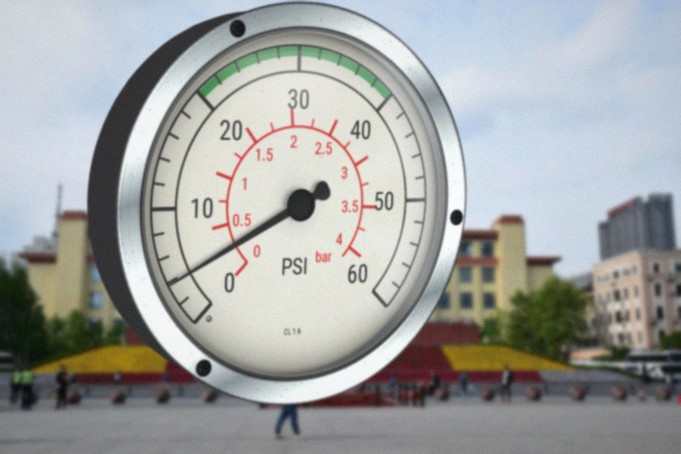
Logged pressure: 4 psi
